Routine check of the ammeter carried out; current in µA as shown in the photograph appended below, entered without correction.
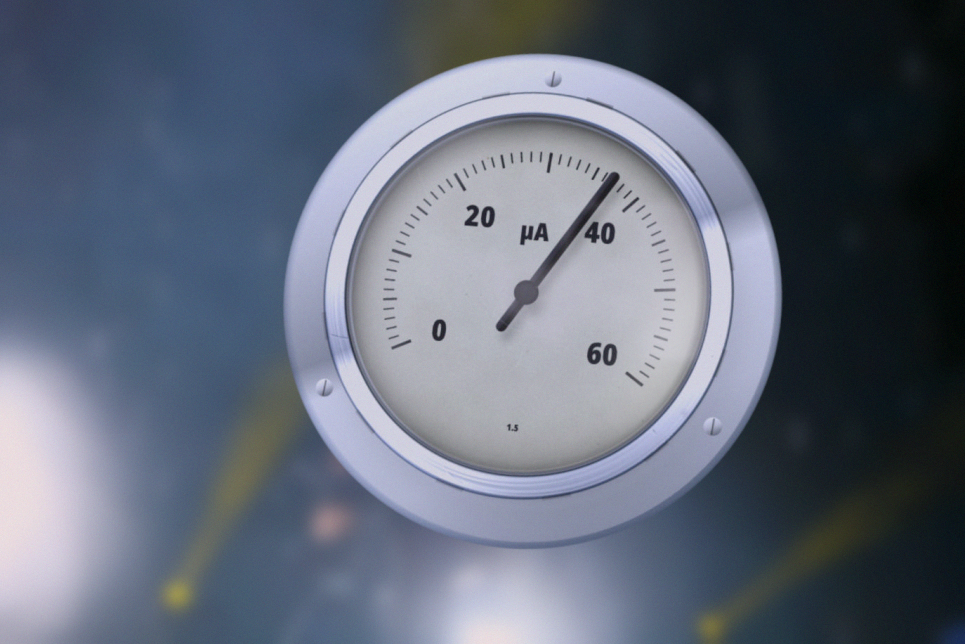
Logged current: 37 µA
